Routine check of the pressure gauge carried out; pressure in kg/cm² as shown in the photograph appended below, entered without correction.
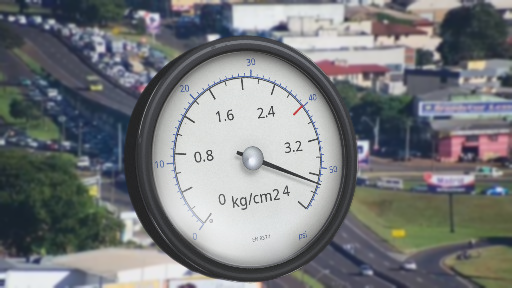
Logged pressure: 3.7 kg/cm²
